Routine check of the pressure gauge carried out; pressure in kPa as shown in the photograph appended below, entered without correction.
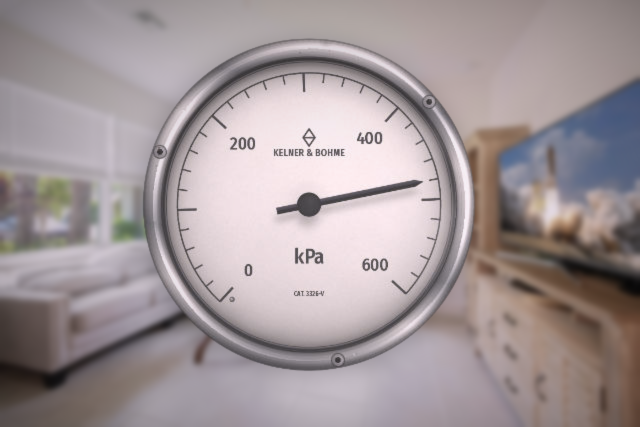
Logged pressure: 480 kPa
